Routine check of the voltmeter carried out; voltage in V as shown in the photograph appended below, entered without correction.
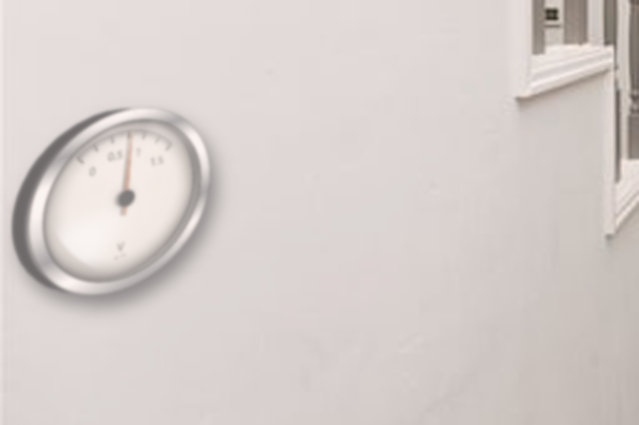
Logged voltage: 0.75 V
